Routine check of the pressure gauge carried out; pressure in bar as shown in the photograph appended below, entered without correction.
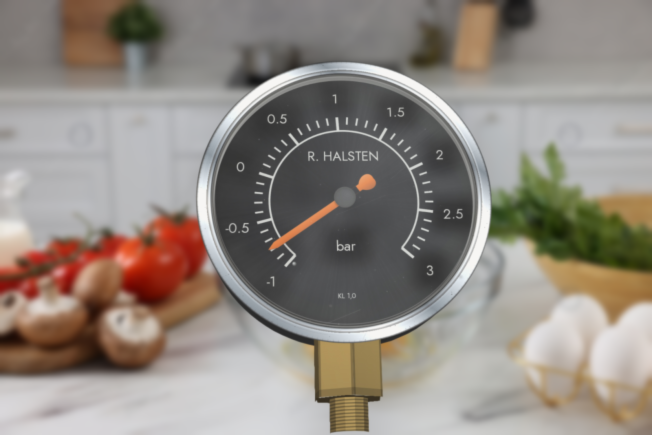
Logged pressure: -0.8 bar
